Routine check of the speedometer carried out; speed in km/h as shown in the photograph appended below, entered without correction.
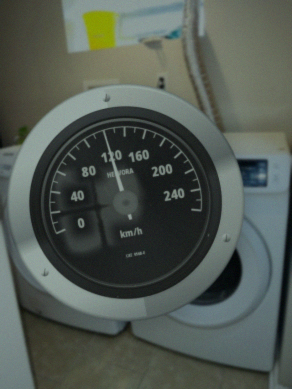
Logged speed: 120 km/h
